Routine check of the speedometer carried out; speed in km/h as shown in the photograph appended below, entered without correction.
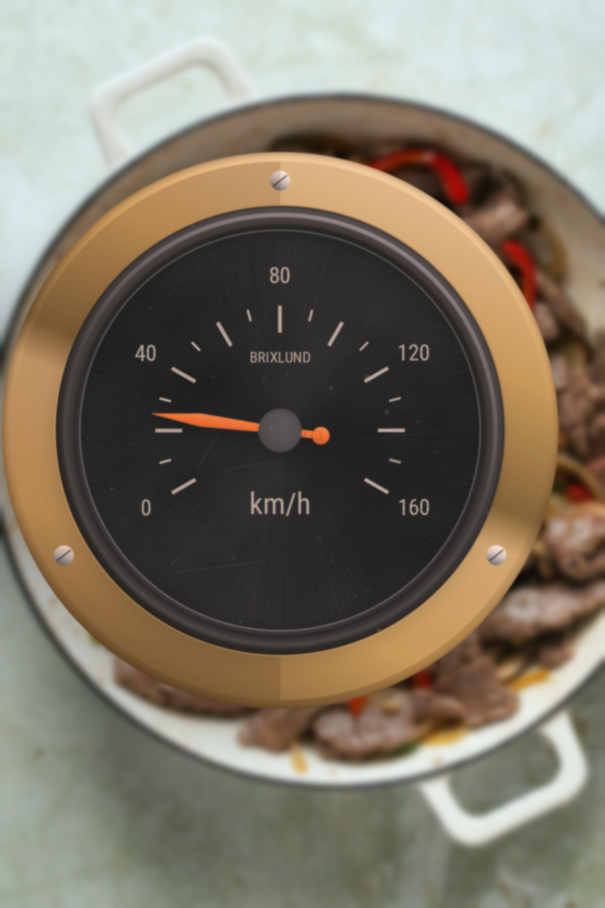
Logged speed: 25 km/h
